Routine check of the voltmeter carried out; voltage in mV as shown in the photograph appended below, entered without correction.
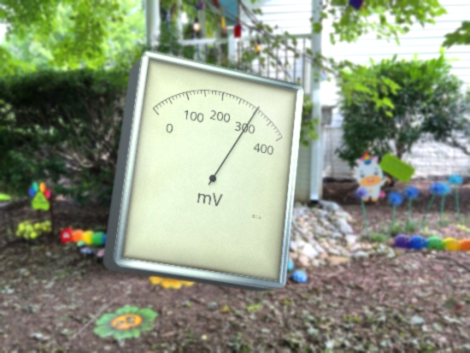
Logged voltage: 300 mV
